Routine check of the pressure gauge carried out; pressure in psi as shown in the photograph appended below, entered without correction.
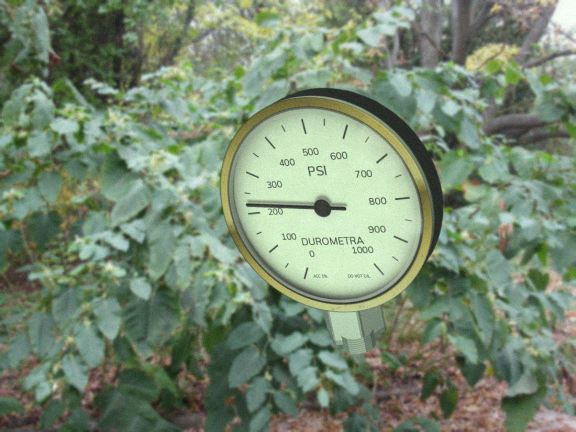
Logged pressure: 225 psi
